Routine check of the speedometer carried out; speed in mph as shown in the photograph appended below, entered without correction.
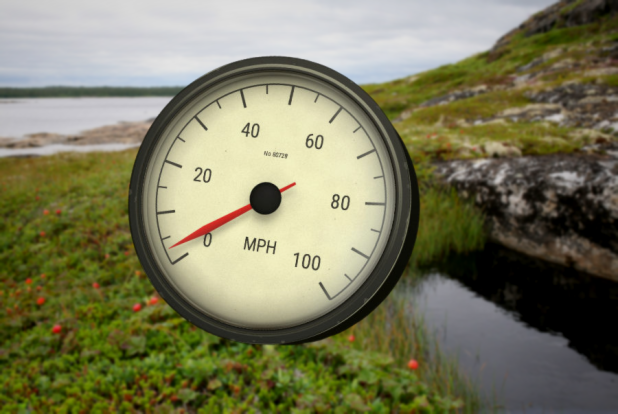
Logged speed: 2.5 mph
